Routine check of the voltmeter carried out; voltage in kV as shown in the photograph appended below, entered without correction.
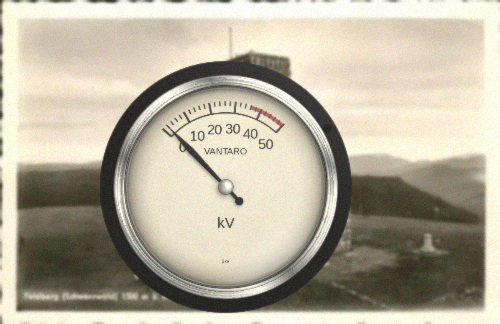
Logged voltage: 2 kV
